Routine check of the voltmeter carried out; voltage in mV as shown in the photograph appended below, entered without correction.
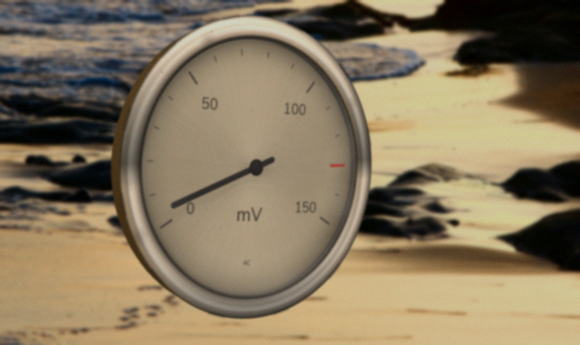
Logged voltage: 5 mV
